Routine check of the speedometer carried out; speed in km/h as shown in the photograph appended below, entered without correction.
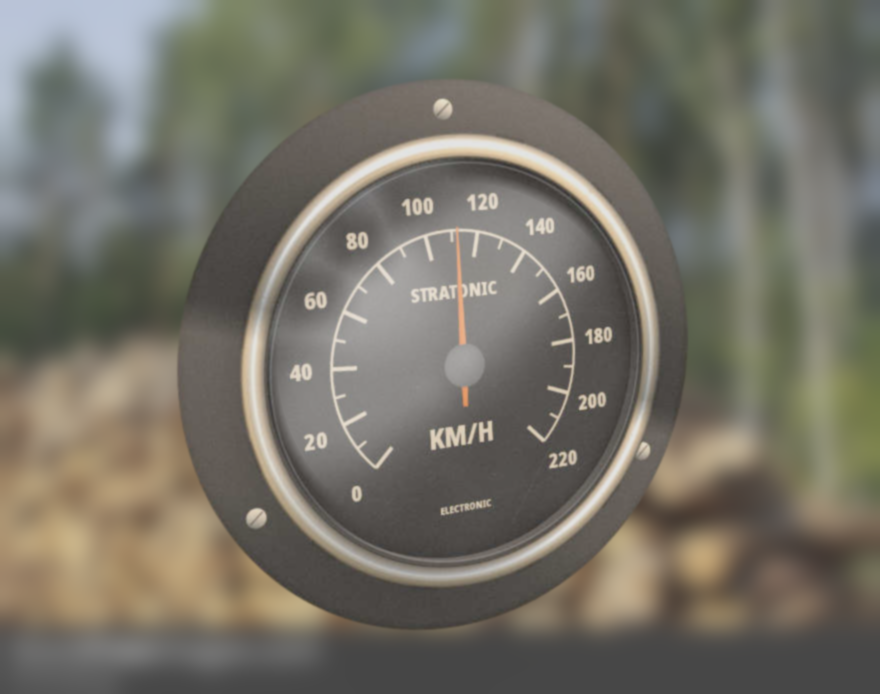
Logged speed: 110 km/h
